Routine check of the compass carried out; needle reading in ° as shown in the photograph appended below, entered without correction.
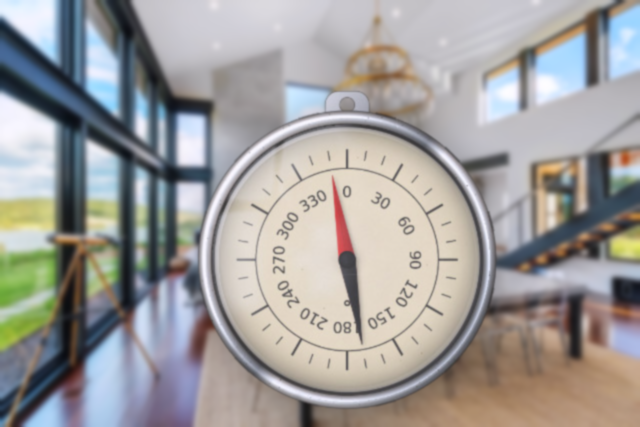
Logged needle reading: 350 °
